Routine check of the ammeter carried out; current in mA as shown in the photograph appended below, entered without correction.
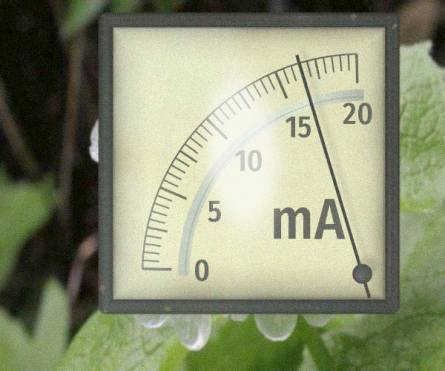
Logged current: 16.5 mA
